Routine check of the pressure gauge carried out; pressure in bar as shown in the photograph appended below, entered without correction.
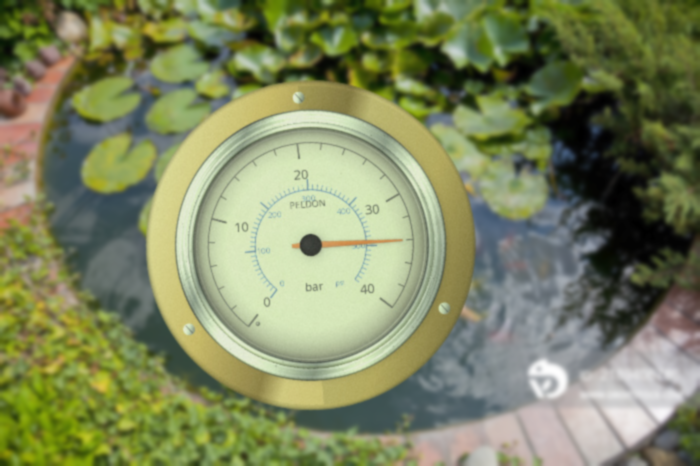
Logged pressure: 34 bar
